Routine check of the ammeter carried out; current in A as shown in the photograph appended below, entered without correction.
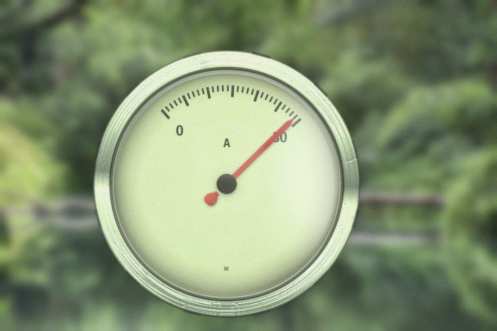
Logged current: 29 A
